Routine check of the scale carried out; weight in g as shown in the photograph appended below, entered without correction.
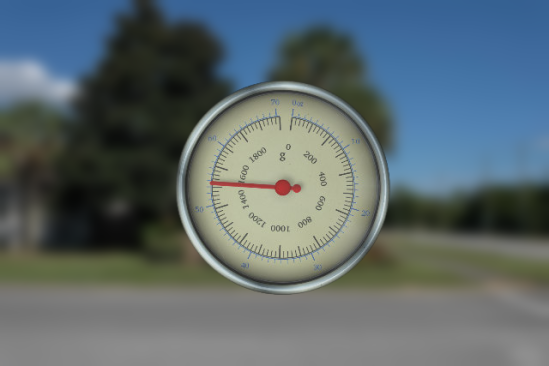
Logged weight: 1520 g
